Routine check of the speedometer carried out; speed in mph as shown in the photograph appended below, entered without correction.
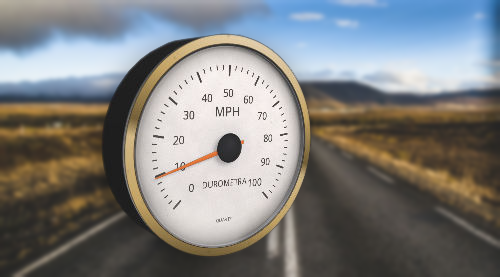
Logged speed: 10 mph
